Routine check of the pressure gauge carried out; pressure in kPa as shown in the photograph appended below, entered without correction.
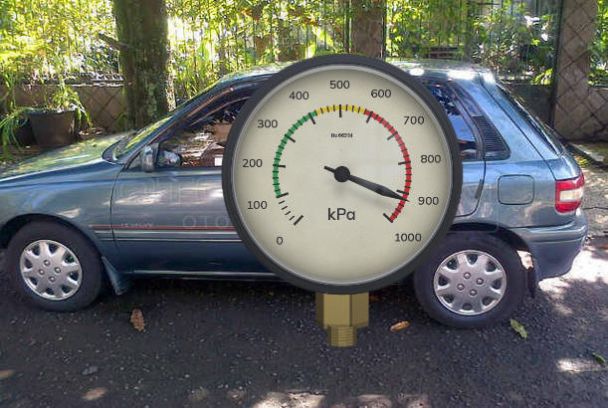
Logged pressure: 920 kPa
